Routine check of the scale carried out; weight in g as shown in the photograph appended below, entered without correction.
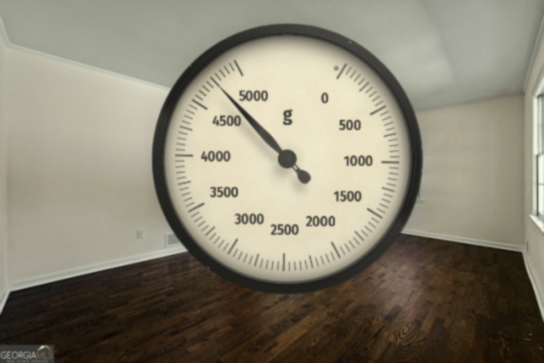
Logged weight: 4750 g
